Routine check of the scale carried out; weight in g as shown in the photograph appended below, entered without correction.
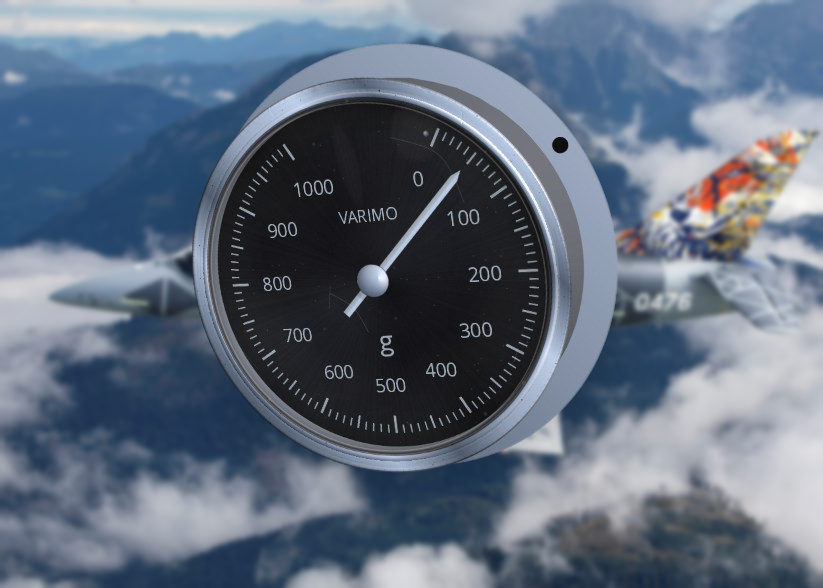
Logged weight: 50 g
